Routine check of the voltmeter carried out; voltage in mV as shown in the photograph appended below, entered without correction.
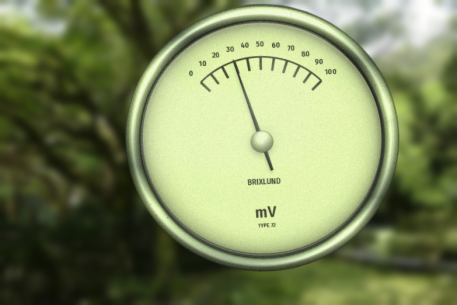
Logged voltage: 30 mV
